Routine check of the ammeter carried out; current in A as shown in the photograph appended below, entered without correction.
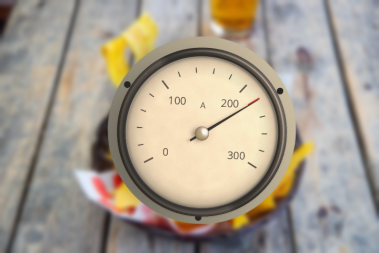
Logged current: 220 A
